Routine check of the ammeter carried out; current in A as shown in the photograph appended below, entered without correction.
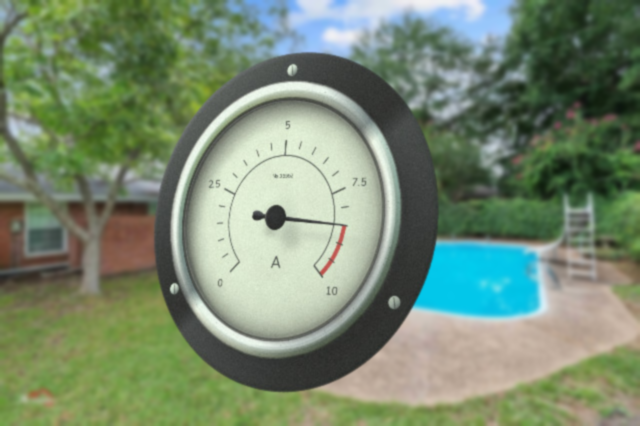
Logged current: 8.5 A
